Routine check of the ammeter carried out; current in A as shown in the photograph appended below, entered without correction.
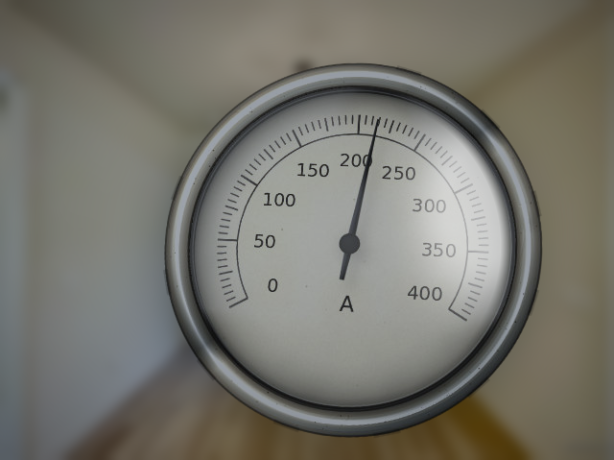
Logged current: 215 A
